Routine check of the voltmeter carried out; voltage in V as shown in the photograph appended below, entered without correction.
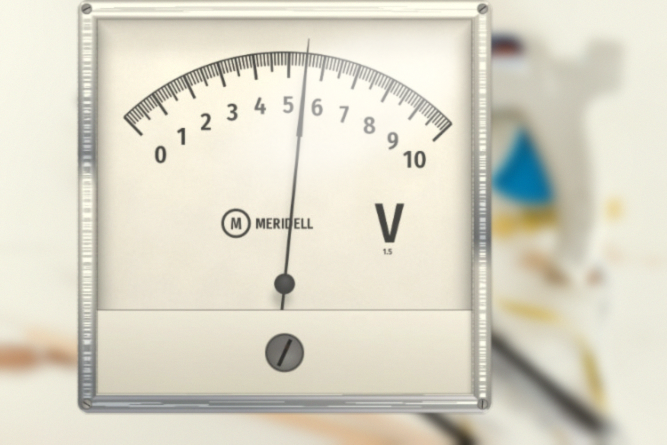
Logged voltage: 5.5 V
